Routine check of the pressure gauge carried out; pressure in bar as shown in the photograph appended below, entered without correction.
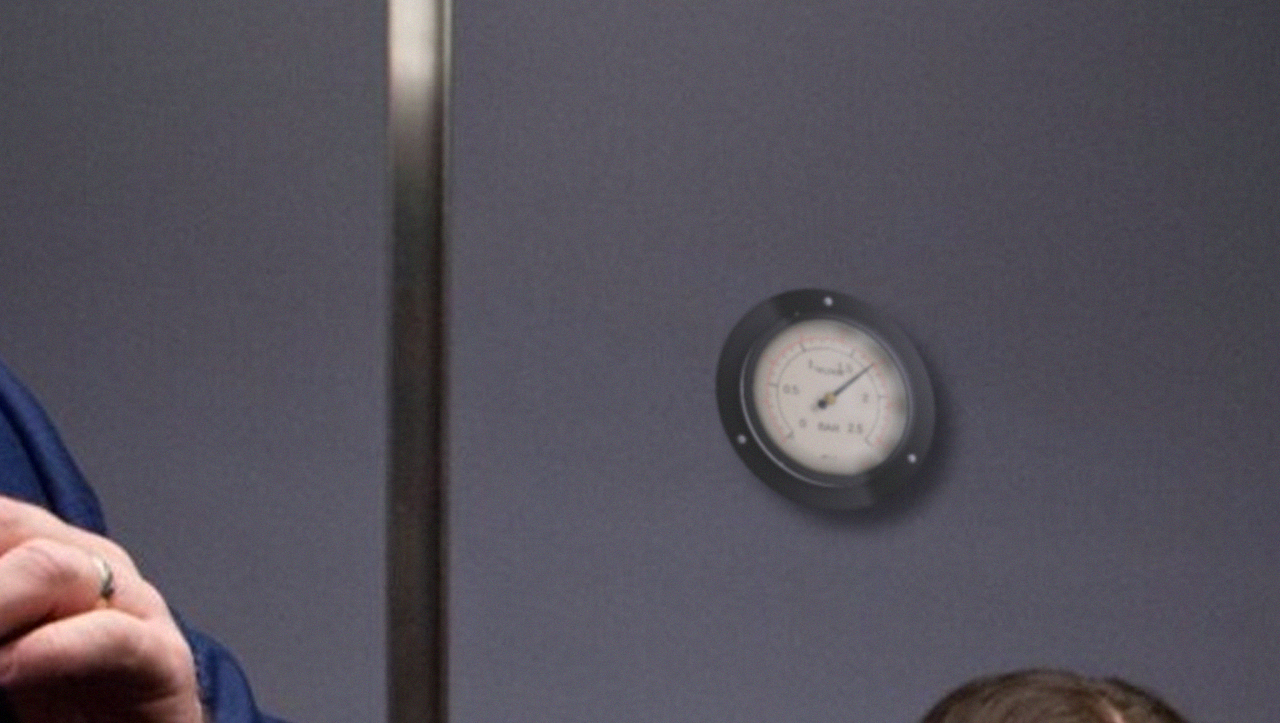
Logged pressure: 1.7 bar
